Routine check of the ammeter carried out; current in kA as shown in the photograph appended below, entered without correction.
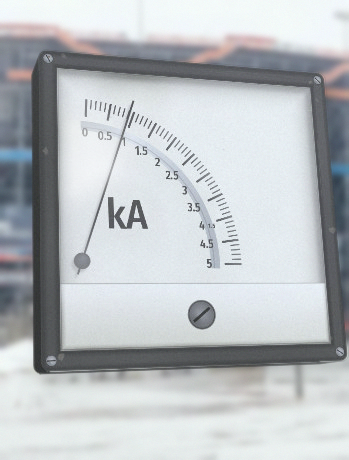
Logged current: 0.9 kA
